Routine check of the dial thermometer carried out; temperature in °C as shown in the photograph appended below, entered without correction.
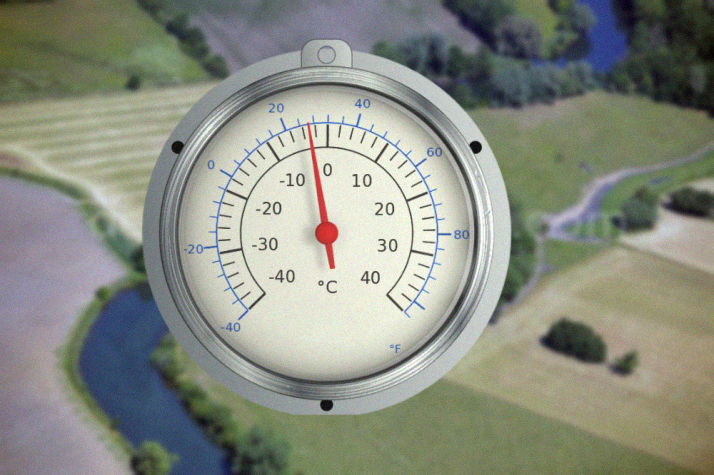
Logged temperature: -3 °C
